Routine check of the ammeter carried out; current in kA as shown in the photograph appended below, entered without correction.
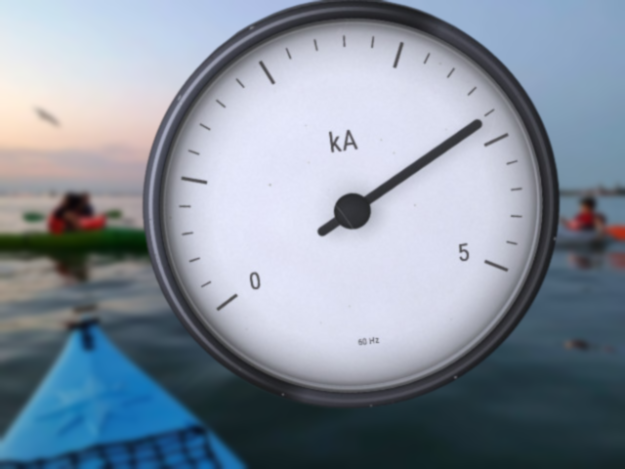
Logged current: 3.8 kA
